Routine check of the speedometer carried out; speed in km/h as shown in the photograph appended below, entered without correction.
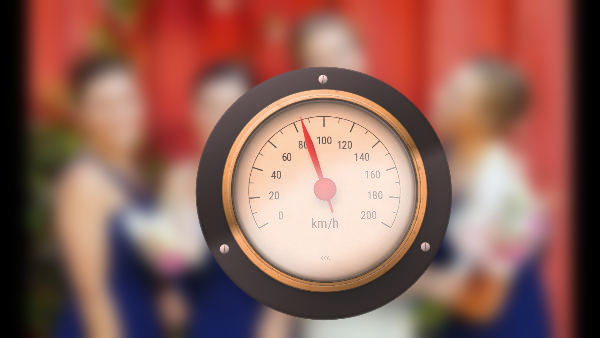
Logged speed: 85 km/h
